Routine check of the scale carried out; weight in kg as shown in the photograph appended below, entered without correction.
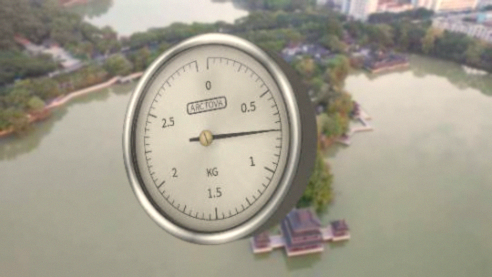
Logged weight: 0.75 kg
